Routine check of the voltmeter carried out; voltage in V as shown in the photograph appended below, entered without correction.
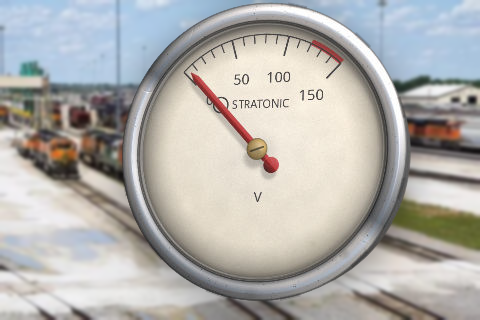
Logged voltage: 5 V
